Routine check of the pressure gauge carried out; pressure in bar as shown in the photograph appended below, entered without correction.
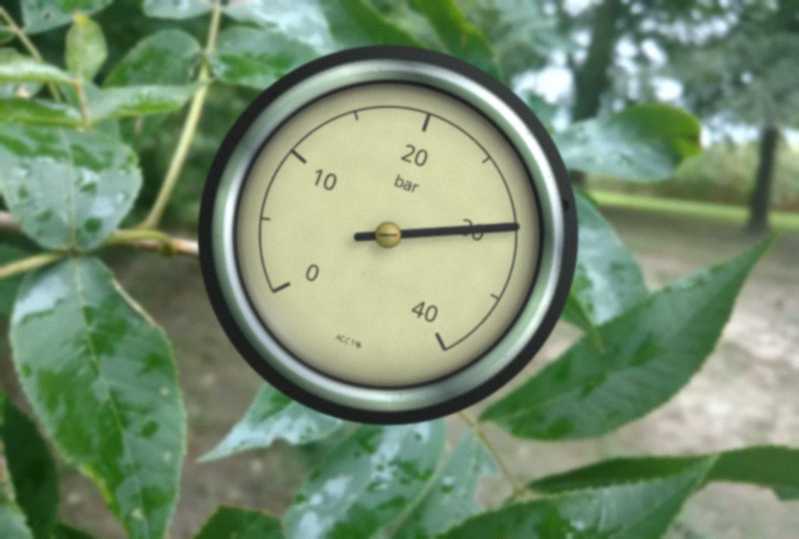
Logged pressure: 30 bar
